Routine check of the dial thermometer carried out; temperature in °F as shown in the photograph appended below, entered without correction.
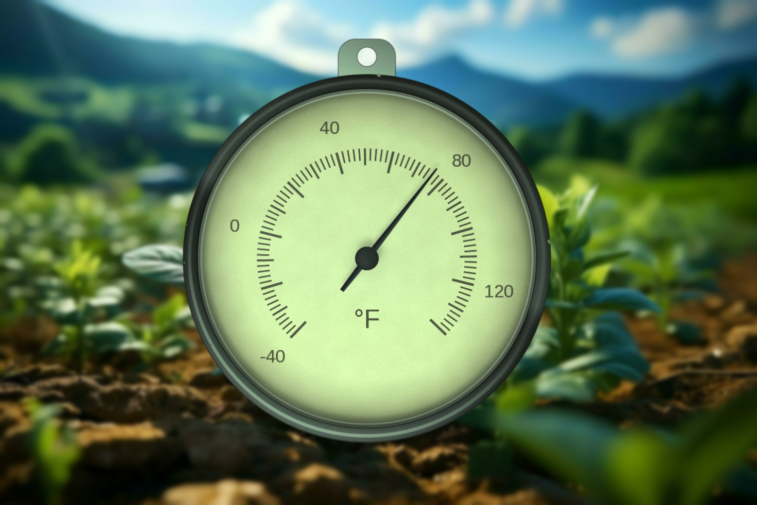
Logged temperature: 76 °F
